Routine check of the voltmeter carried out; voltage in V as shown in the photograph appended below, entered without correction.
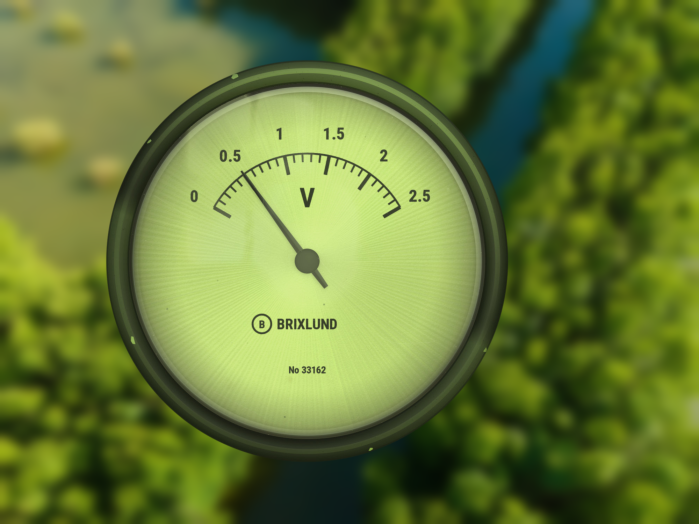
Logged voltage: 0.5 V
